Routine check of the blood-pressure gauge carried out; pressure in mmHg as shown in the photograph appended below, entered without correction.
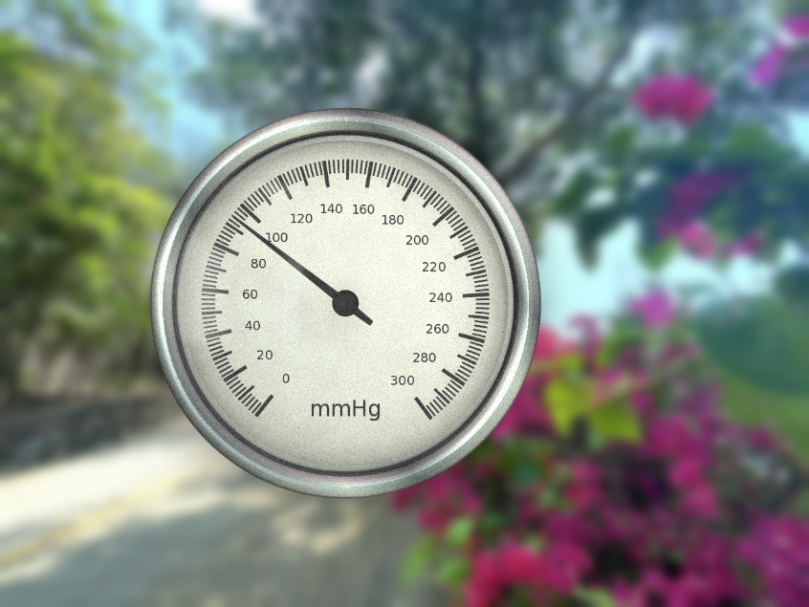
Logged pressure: 94 mmHg
